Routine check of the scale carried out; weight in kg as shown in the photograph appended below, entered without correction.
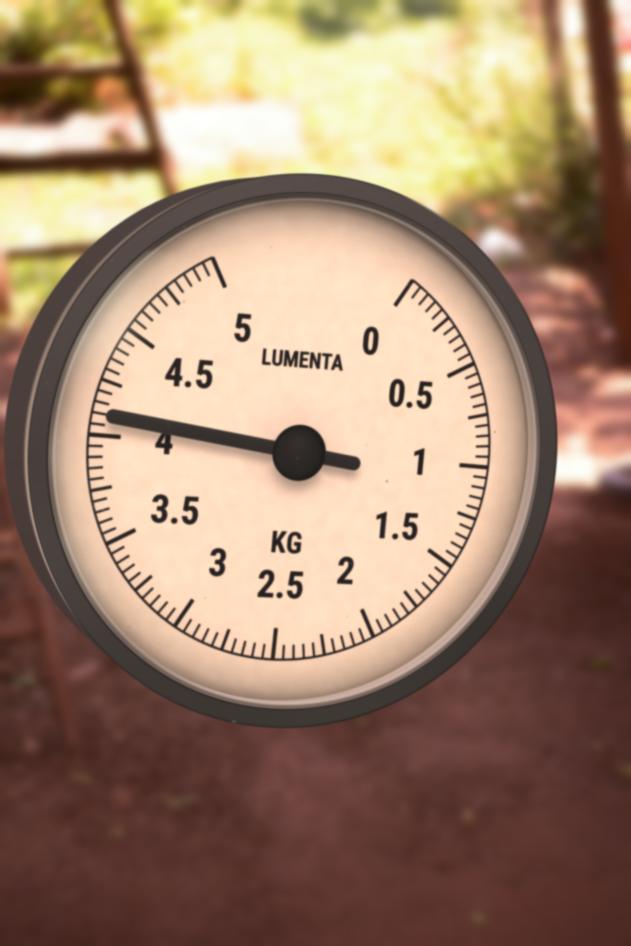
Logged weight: 4.1 kg
